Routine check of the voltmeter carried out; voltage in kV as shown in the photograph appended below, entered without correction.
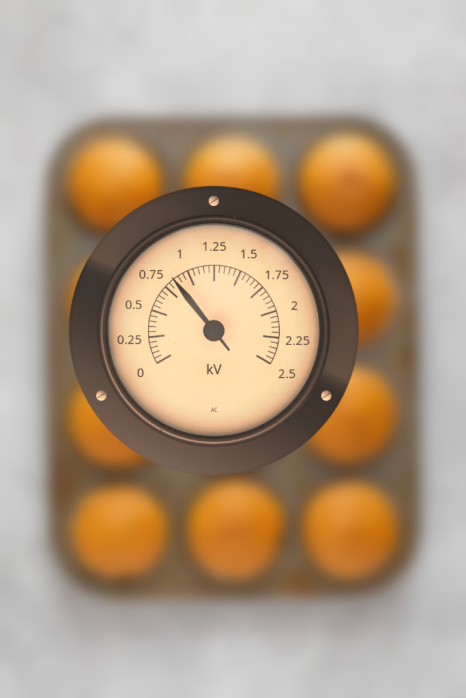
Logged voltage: 0.85 kV
